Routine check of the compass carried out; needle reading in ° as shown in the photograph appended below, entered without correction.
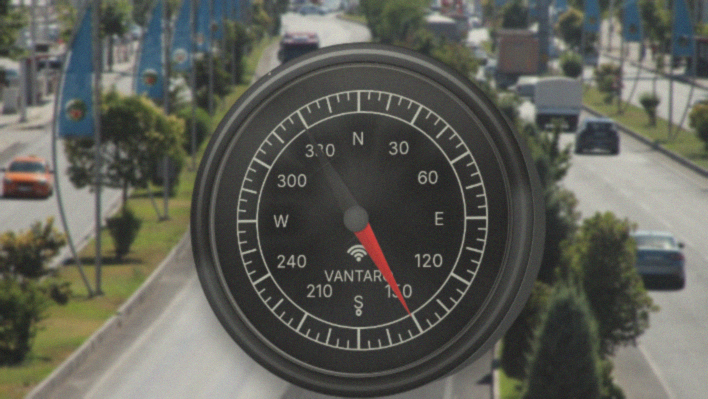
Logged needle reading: 150 °
